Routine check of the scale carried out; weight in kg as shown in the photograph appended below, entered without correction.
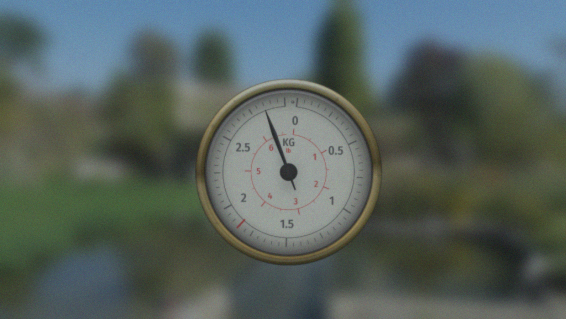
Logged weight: 2.85 kg
